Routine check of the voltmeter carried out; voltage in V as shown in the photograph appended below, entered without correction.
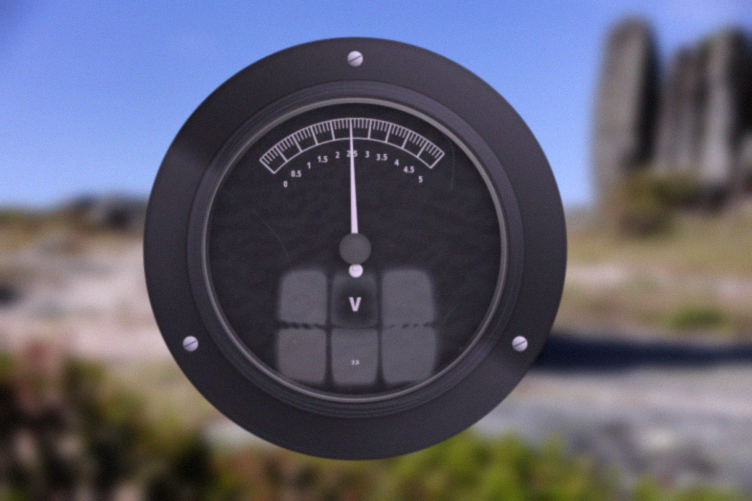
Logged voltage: 2.5 V
